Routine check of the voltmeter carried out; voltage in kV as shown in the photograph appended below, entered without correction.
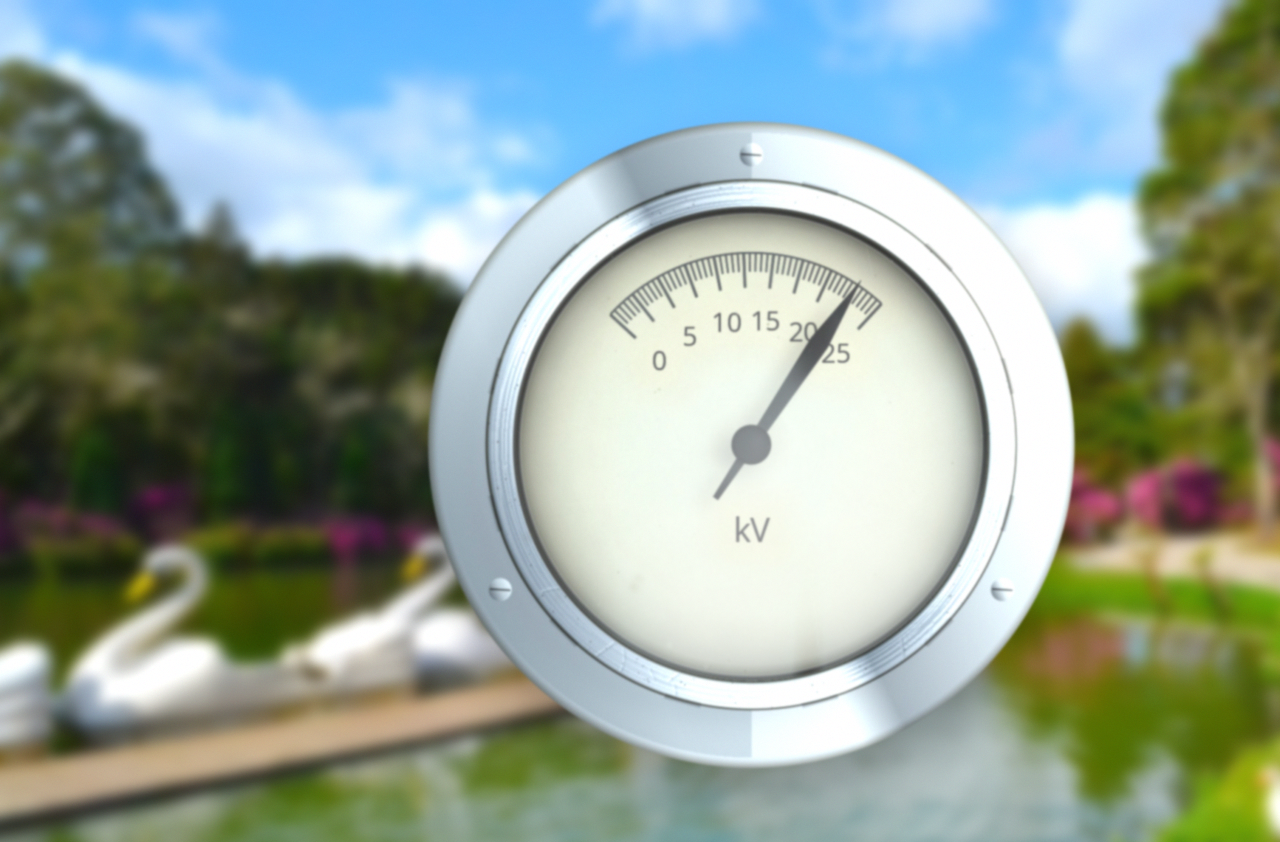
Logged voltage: 22.5 kV
